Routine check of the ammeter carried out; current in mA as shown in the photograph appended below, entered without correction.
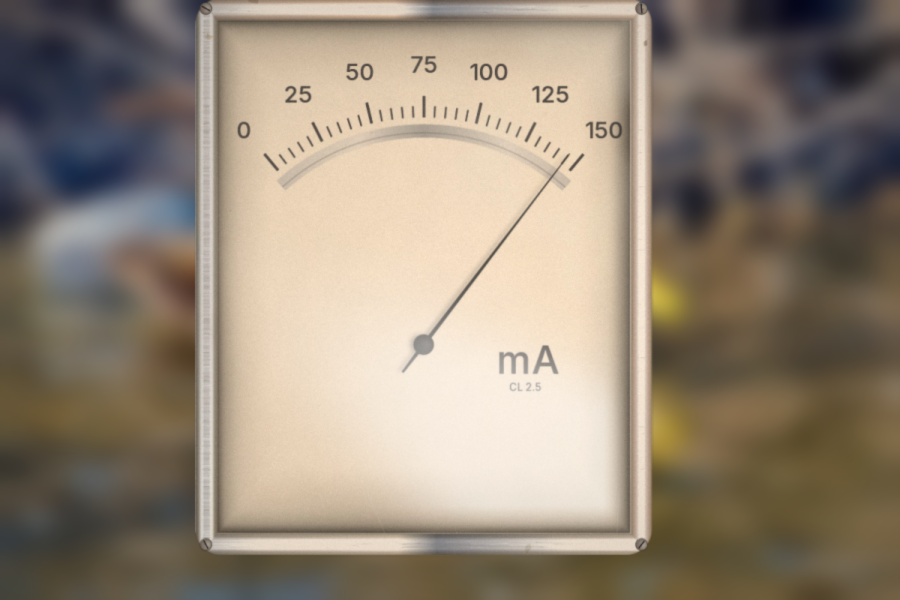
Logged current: 145 mA
